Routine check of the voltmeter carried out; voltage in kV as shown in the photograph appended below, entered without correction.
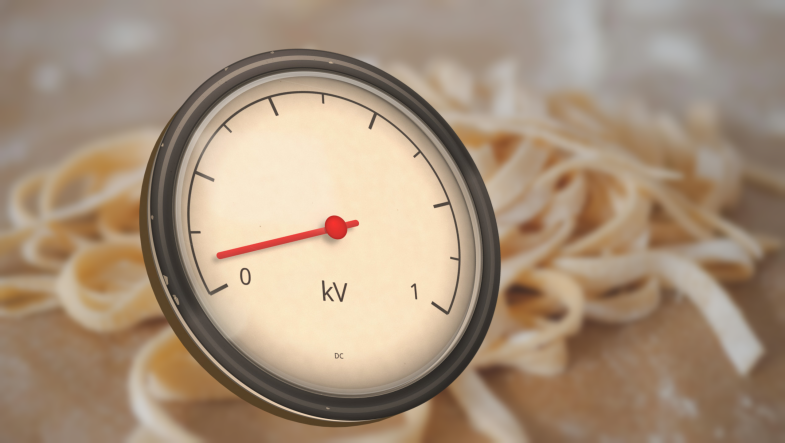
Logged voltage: 0.05 kV
